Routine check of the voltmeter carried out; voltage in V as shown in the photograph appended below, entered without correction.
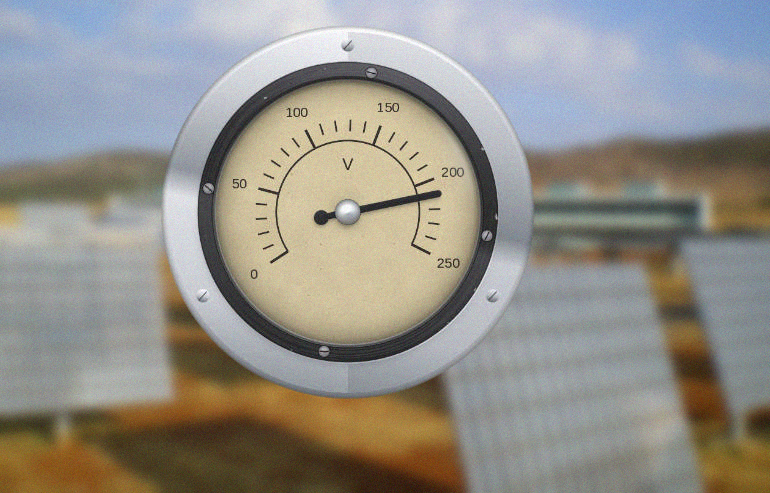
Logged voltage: 210 V
